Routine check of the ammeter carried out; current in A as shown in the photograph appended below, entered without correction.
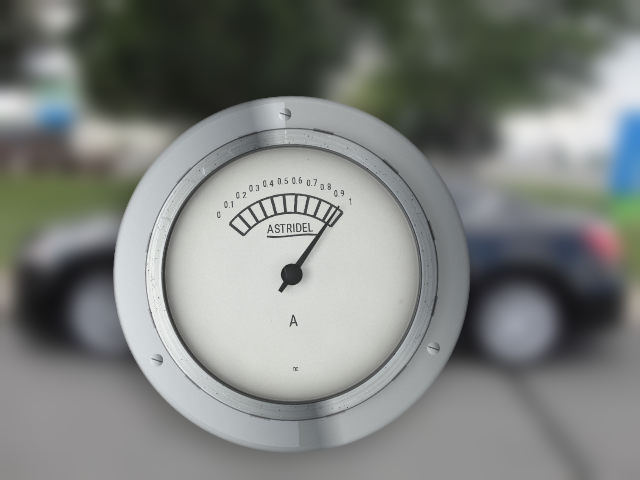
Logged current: 0.95 A
